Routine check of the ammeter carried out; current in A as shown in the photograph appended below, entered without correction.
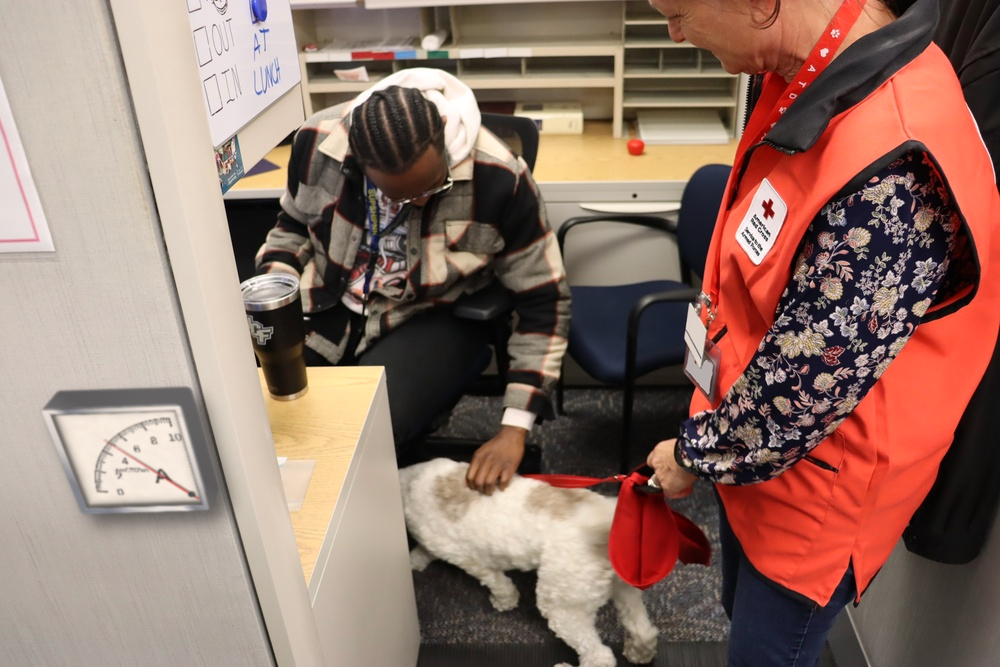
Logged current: 5 A
